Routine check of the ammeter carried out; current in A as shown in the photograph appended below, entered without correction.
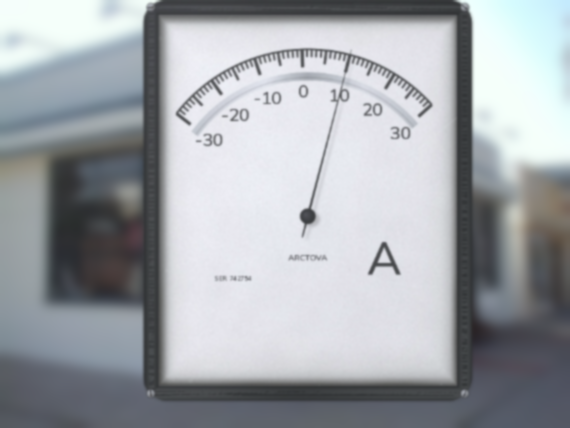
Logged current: 10 A
